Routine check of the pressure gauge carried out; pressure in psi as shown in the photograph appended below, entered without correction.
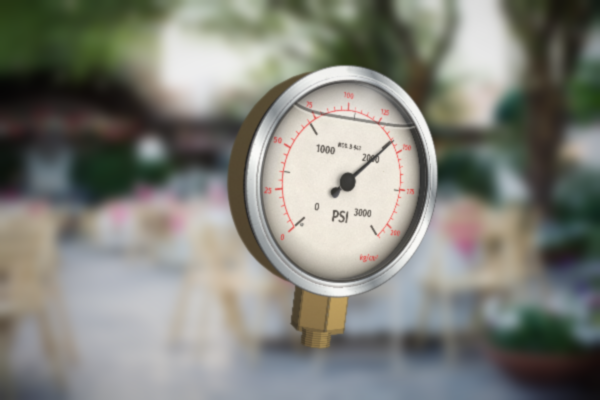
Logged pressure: 2000 psi
